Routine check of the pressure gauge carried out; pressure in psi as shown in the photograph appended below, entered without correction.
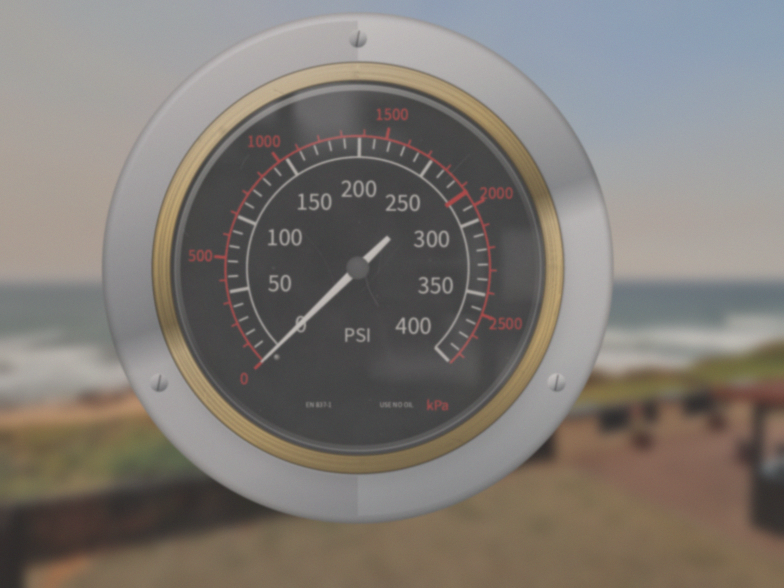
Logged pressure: 0 psi
